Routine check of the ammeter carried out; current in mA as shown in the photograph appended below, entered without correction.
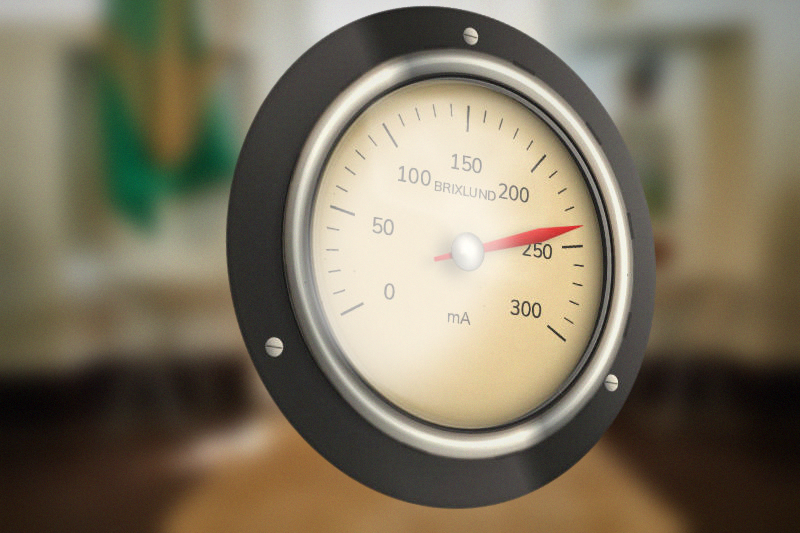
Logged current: 240 mA
